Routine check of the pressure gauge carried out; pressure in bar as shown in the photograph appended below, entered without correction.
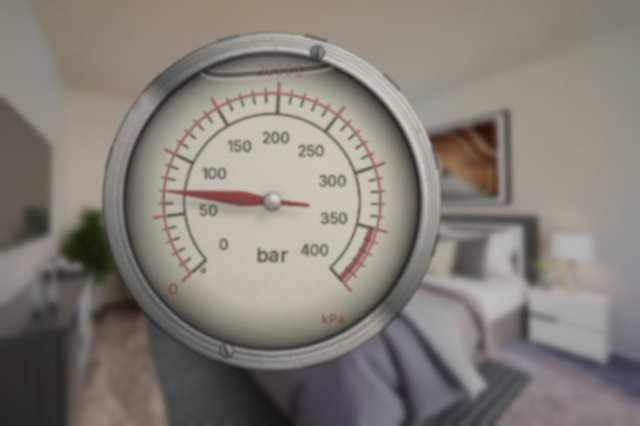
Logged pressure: 70 bar
